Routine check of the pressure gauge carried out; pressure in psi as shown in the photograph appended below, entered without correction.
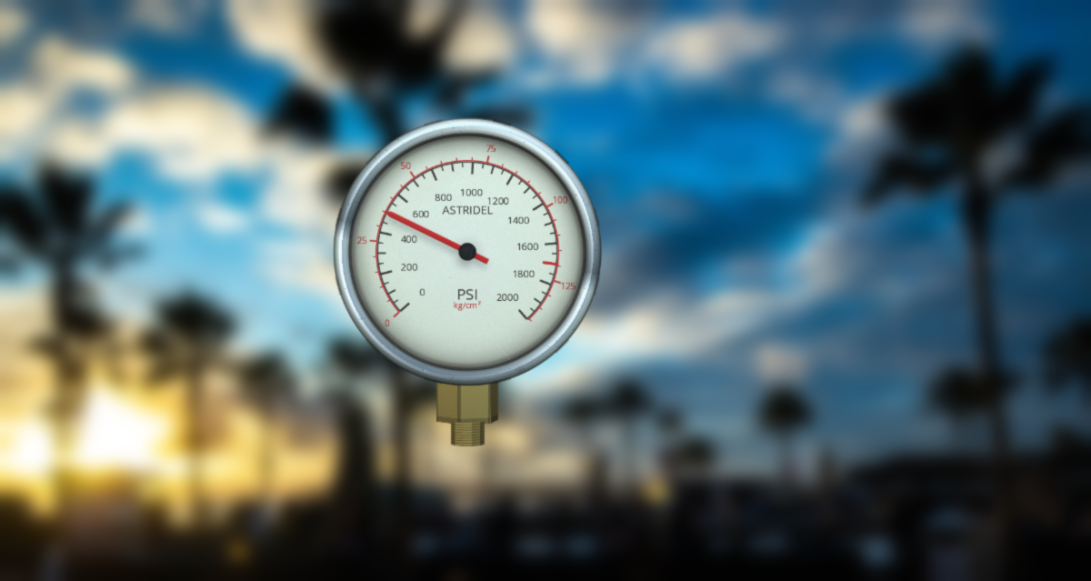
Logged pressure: 500 psi
